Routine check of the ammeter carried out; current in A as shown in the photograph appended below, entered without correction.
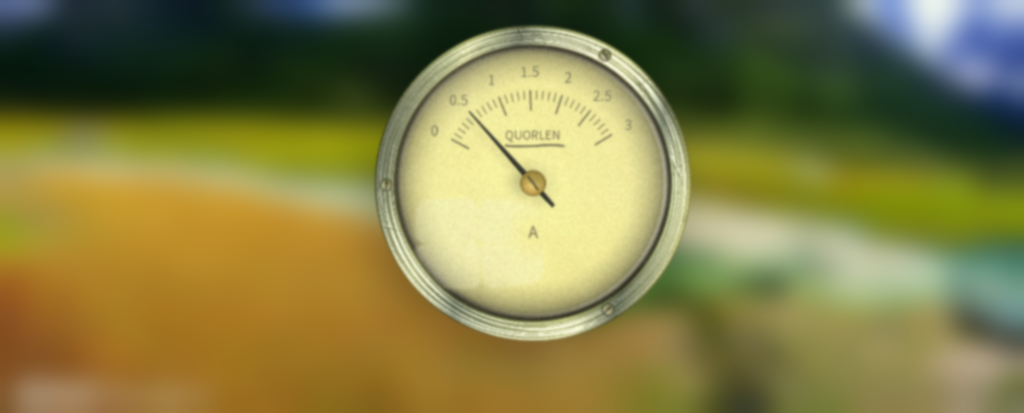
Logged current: 0.5 A
